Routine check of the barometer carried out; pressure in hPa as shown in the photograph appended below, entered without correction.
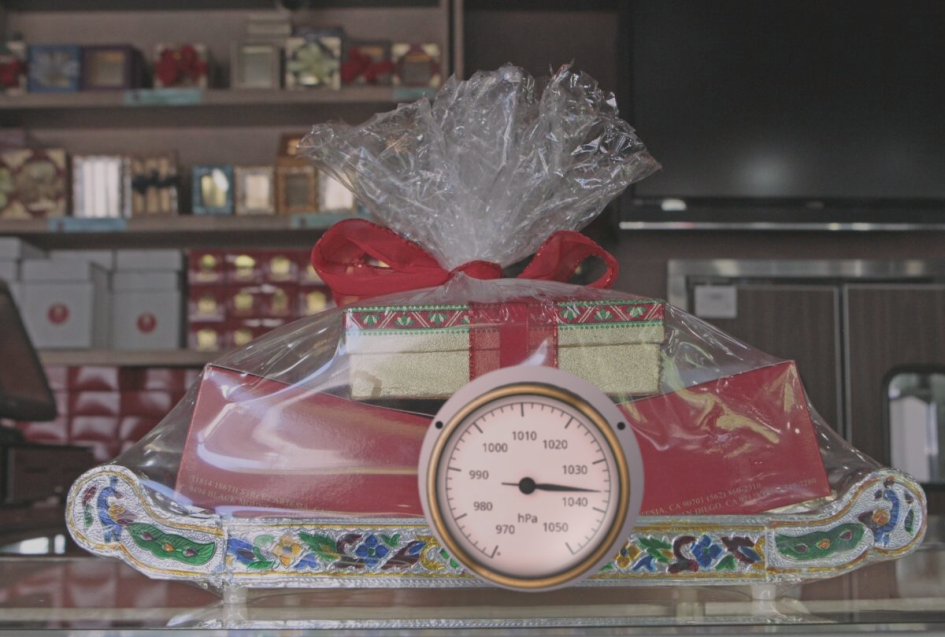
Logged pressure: 1036 hPa
